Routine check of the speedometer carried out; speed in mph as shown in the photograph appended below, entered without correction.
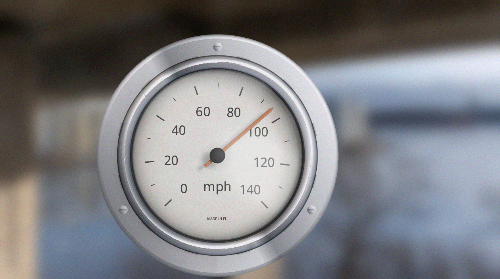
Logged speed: 95 mph
